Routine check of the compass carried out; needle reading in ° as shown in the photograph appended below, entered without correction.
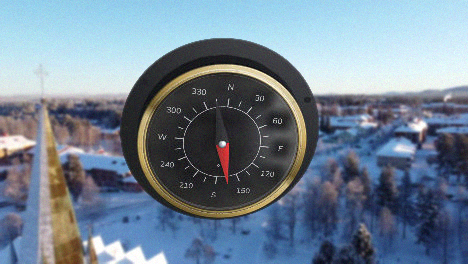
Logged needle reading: 165 °
